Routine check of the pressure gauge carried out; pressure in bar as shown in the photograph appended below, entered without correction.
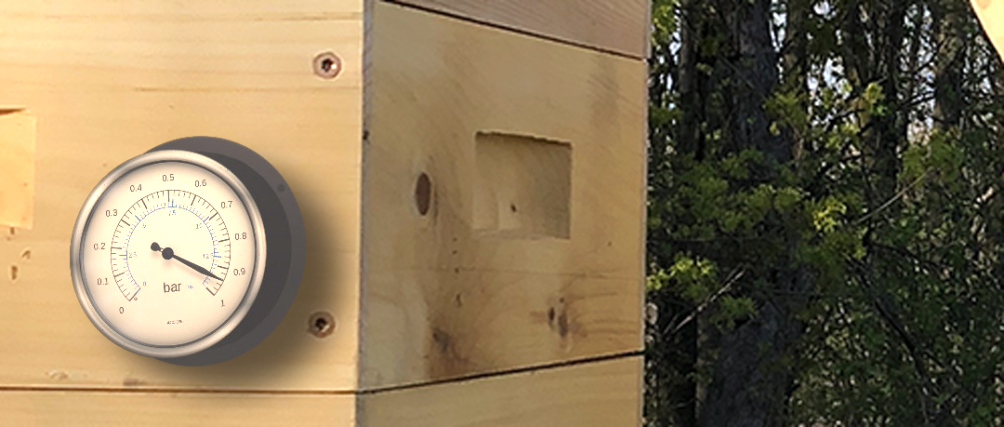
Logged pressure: 0.94 bar
